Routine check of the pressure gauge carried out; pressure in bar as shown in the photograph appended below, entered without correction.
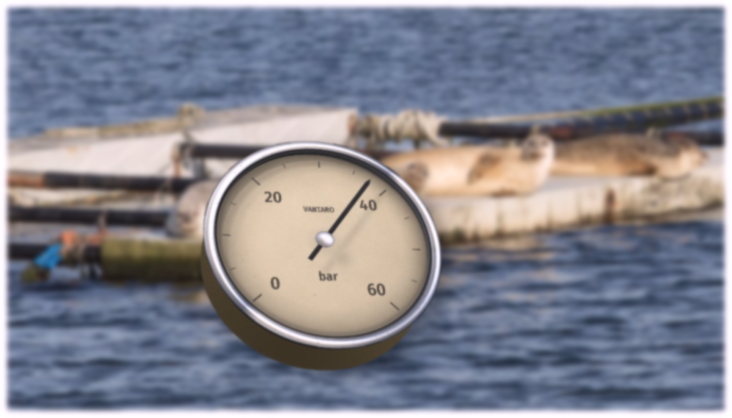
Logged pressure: 37.5 bar
